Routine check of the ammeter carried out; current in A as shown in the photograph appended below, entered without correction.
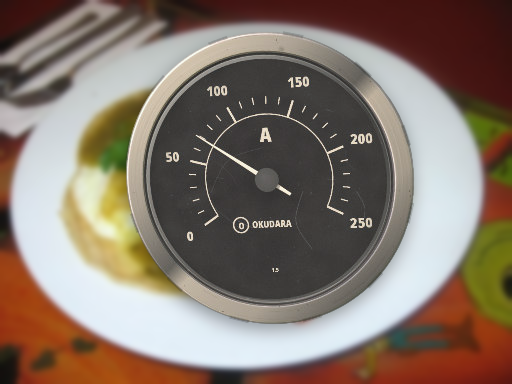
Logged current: 70 A
